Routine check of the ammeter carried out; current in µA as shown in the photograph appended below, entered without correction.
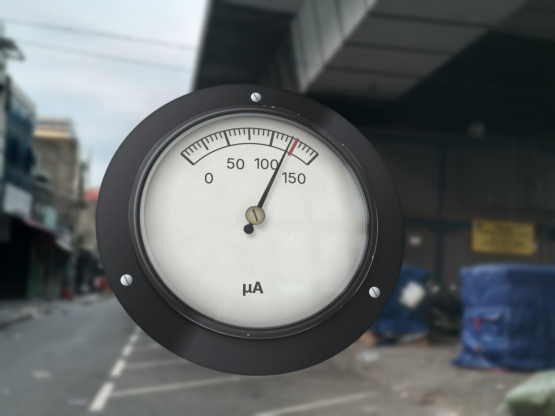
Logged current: 120 µA
